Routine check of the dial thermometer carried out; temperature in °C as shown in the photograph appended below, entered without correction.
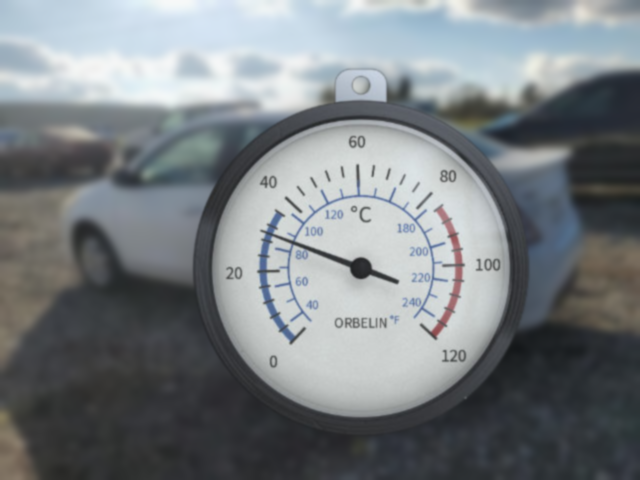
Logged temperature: 30 °C
